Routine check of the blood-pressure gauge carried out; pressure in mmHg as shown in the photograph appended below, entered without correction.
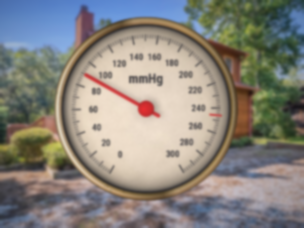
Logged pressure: 90 mmHg
